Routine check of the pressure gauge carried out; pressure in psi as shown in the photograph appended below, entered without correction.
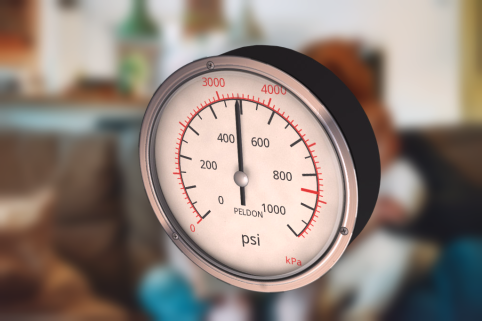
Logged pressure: 500 psi
